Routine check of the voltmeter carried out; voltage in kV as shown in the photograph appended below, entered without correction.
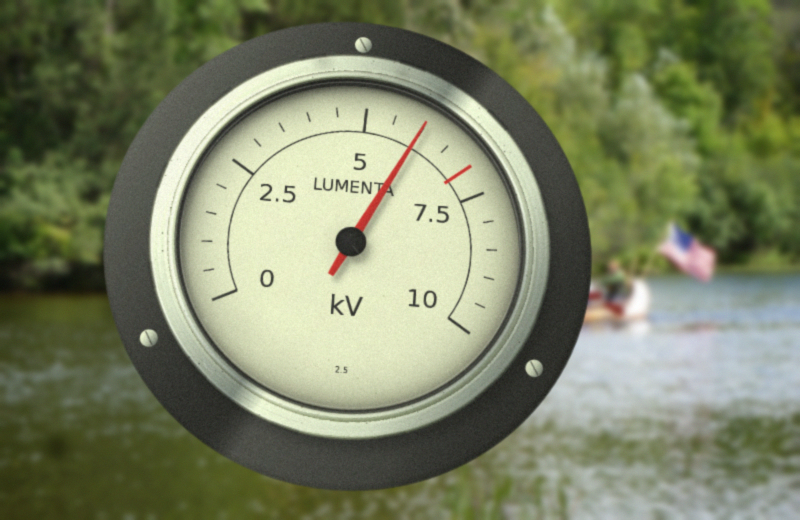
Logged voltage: 6 kV
